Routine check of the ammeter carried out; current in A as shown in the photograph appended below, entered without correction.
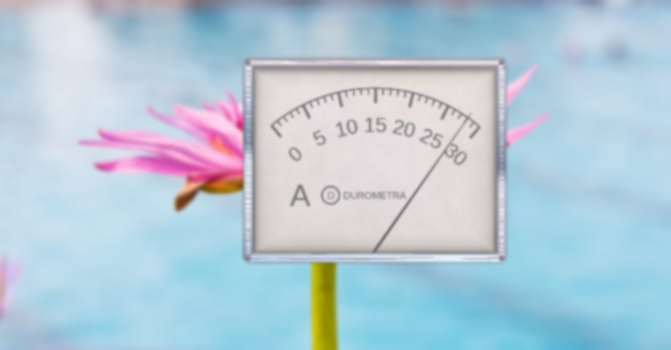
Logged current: 28 A
